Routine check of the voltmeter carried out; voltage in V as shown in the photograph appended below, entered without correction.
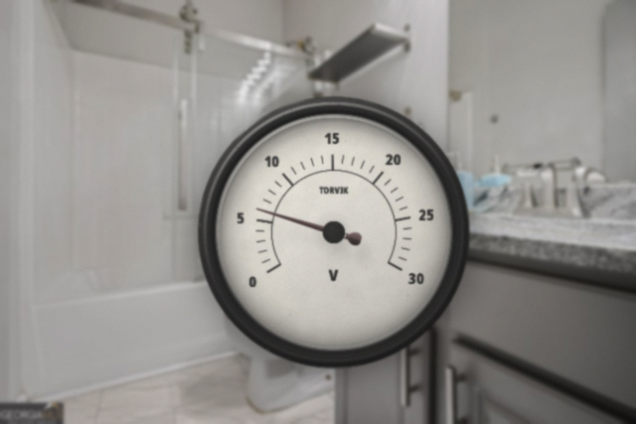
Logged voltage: 6 V
